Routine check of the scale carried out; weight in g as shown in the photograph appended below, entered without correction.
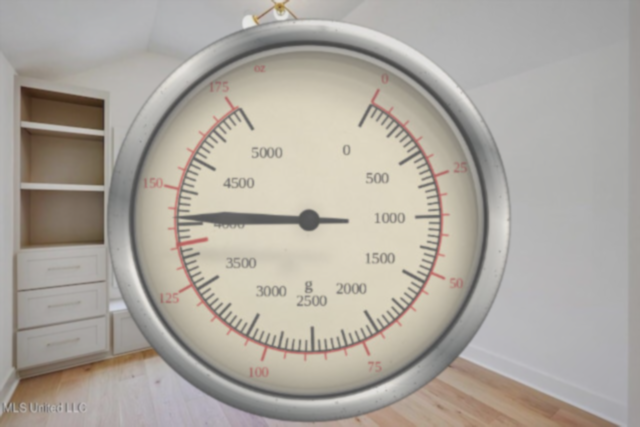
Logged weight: 4050 g
